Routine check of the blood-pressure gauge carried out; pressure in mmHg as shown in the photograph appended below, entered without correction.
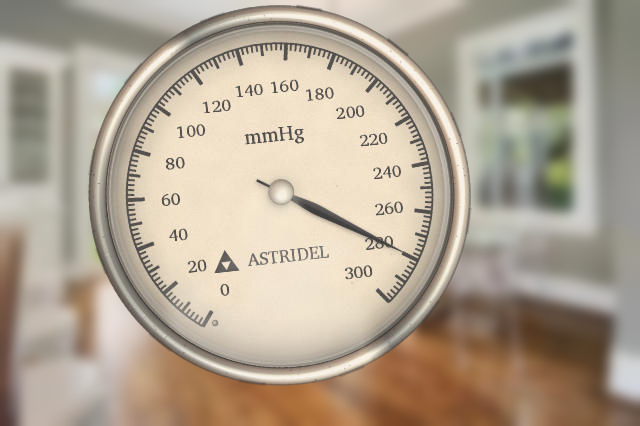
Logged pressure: 280 mmHg
